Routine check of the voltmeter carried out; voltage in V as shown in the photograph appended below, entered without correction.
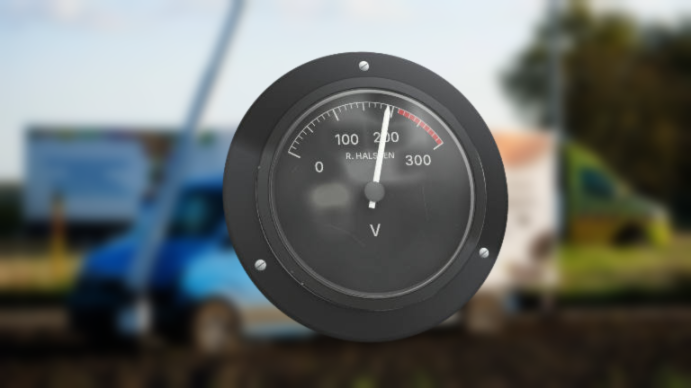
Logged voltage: 190 V
